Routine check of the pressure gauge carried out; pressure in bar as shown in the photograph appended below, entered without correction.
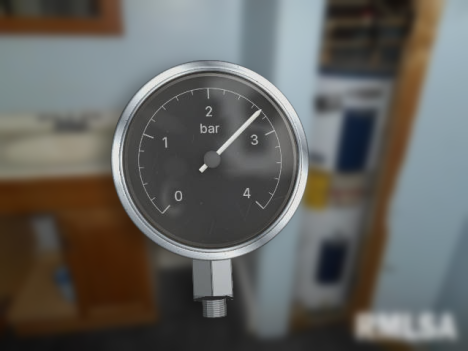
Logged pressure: 2.7 bar
